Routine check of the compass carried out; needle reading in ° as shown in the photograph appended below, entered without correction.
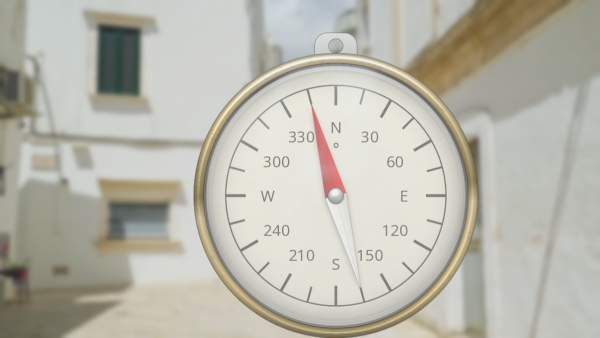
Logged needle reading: 345 °
